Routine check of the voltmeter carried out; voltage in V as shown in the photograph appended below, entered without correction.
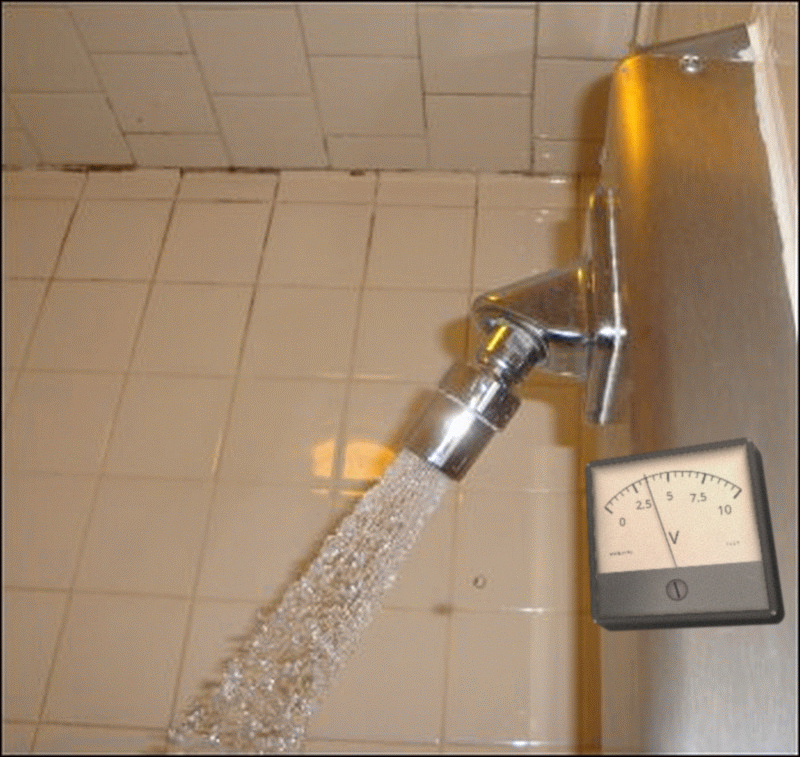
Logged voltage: 3.5 V
